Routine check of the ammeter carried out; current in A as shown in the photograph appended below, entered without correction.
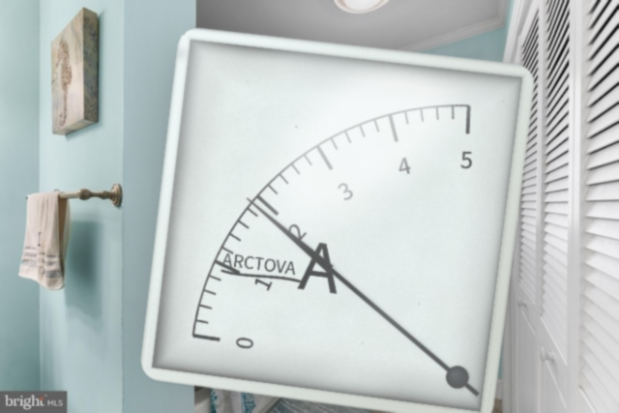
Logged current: 1.9 A
